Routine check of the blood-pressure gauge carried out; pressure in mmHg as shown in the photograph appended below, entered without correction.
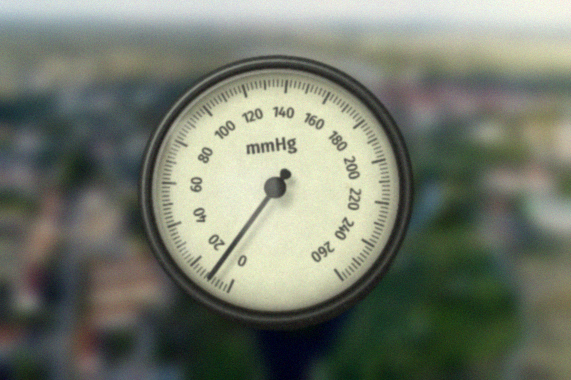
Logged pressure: 10 mmHg
